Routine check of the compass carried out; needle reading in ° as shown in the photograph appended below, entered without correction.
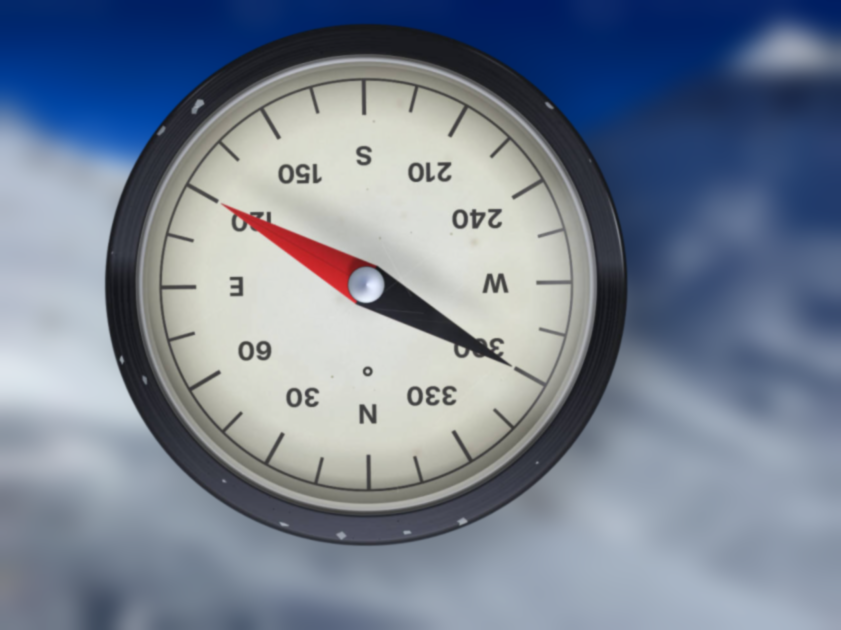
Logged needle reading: 120 °
